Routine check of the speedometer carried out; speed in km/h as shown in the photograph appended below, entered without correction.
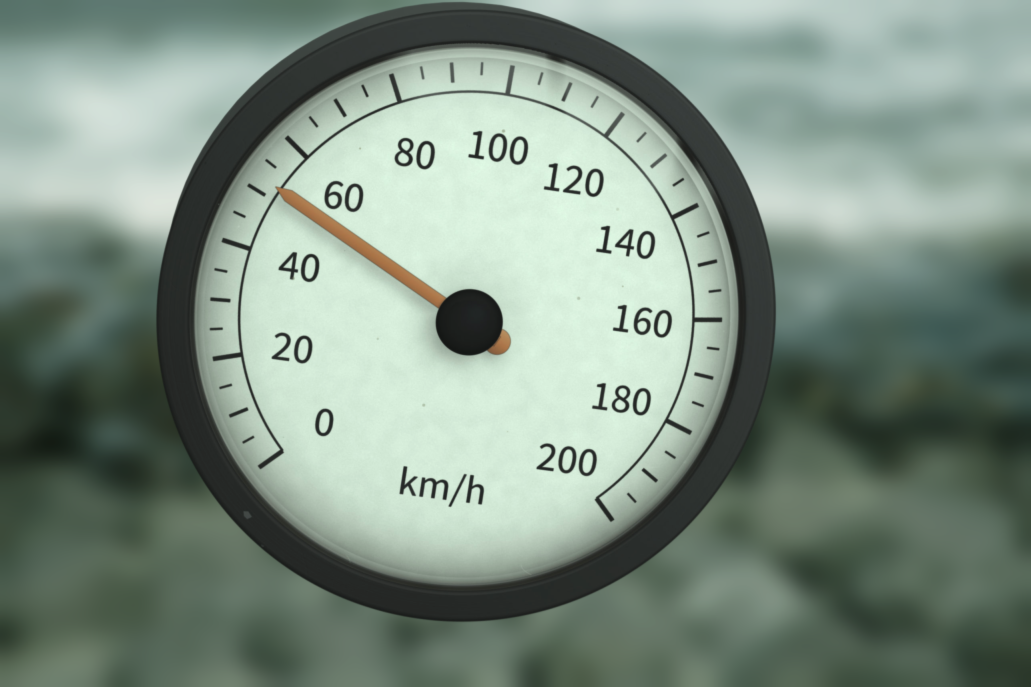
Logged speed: 52.5 km/h
